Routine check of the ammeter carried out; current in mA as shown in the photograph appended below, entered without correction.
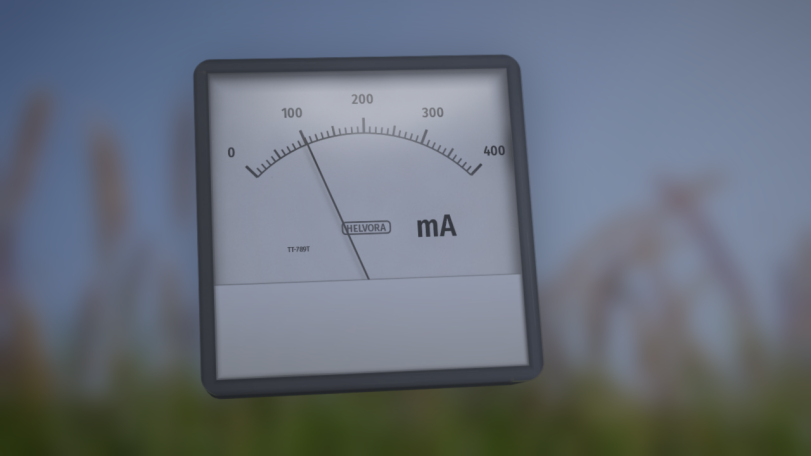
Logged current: 100 mA
